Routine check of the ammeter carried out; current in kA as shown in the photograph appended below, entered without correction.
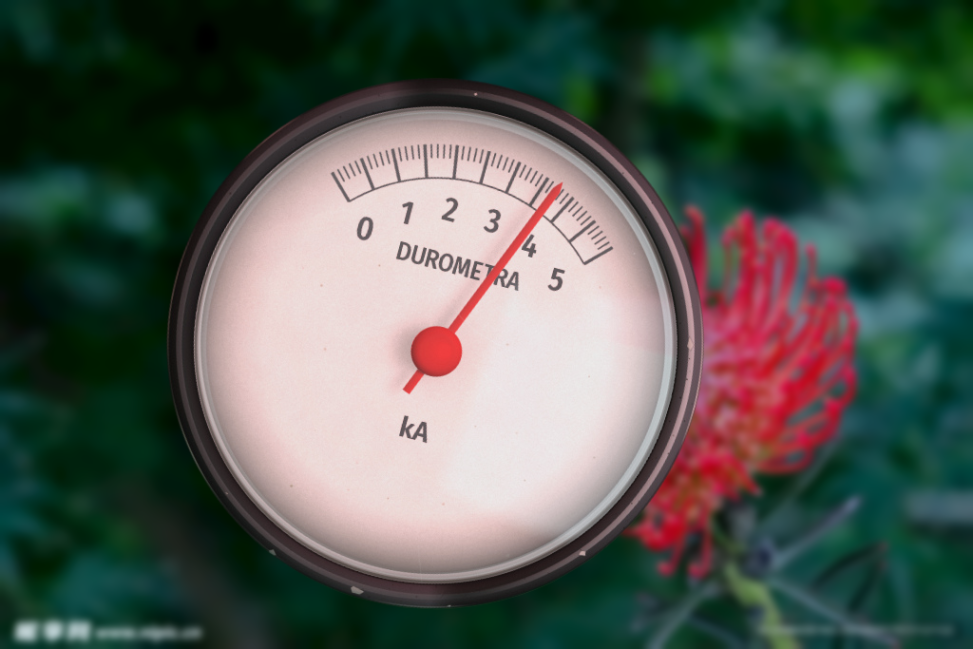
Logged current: 3.7 kA
